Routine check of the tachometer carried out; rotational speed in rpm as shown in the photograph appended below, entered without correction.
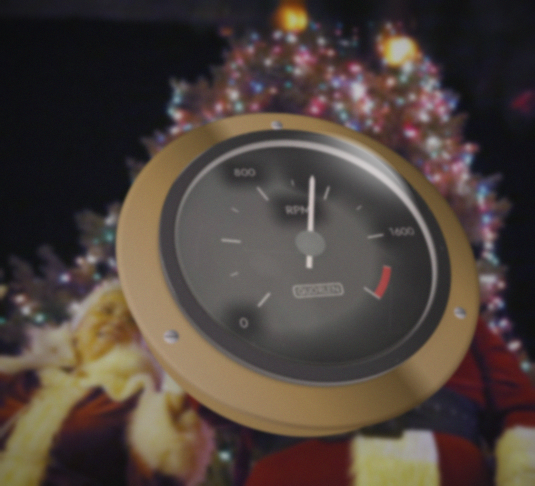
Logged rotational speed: 1100 rpm
